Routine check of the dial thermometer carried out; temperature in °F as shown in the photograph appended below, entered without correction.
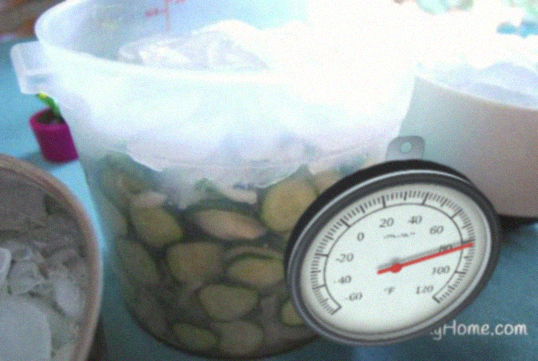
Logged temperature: 80 °F
